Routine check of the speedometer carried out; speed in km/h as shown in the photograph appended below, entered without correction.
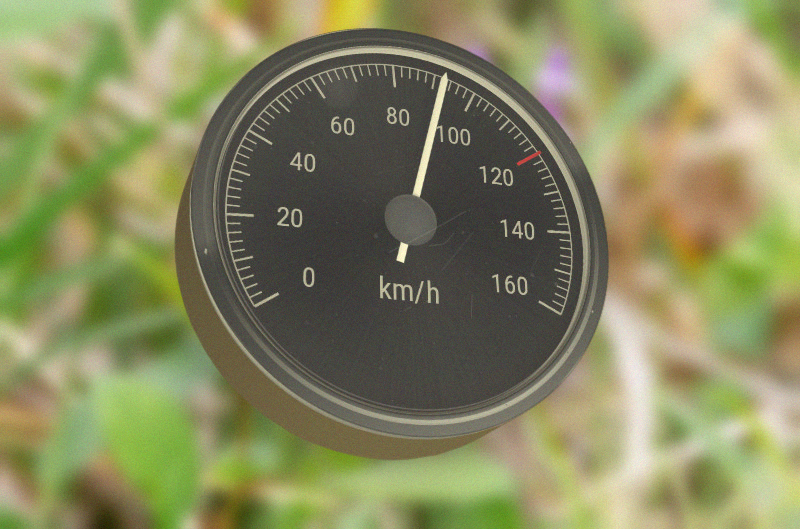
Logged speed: 92 km/h
